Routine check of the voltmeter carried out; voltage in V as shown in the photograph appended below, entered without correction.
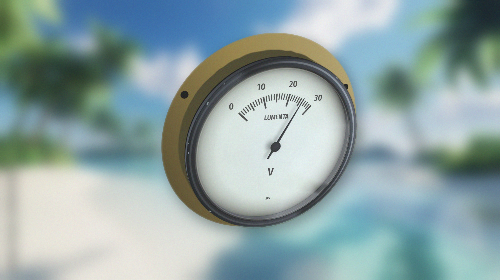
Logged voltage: 25 V
